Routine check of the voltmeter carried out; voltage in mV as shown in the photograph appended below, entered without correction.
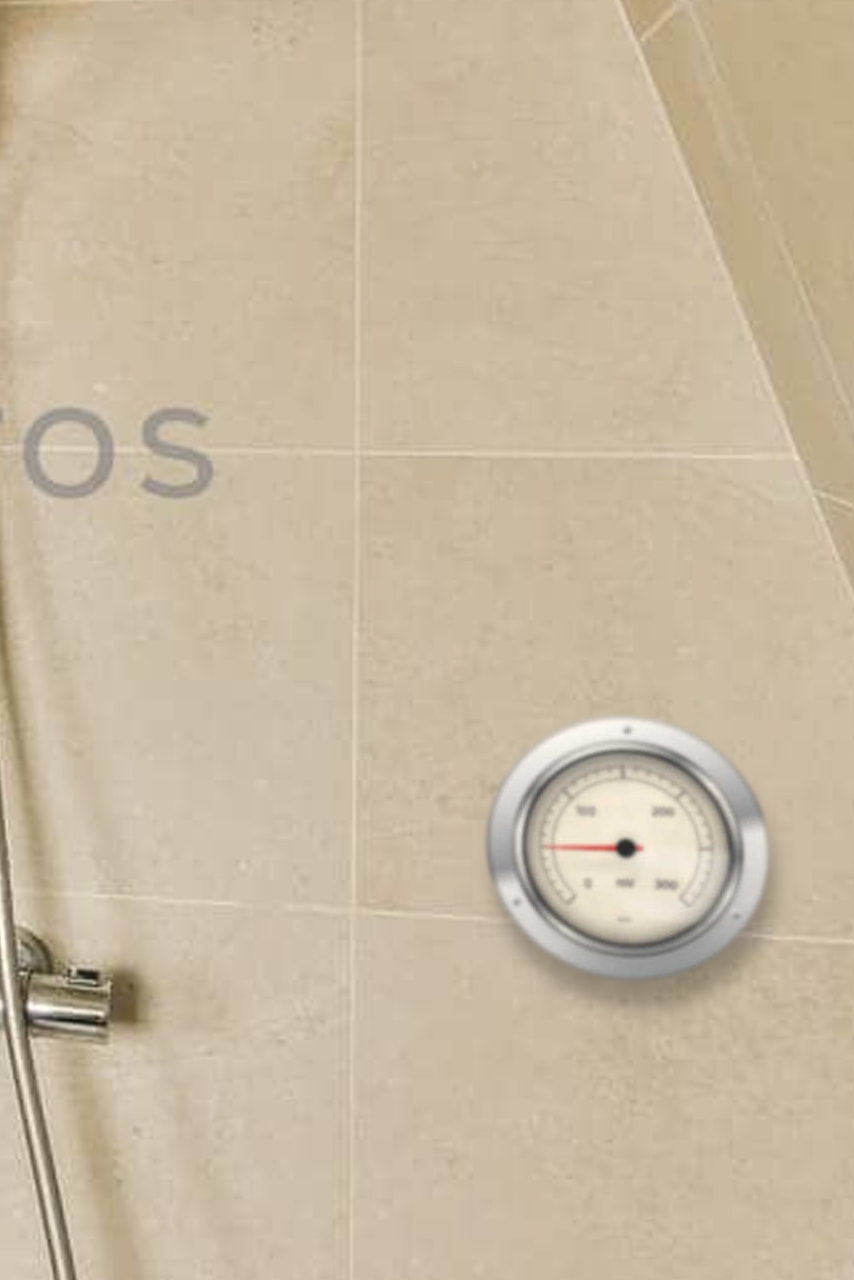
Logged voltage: 50 mV
